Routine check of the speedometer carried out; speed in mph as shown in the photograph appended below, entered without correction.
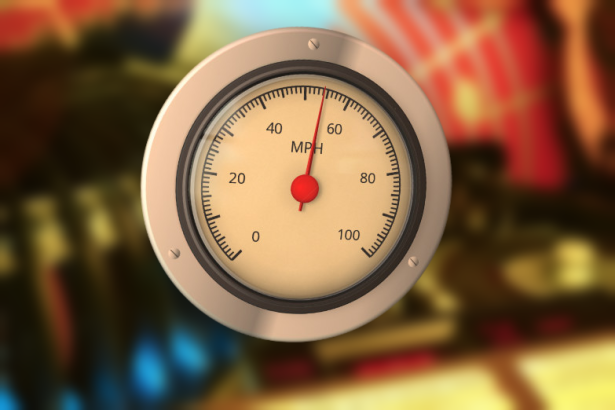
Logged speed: 54 mph
